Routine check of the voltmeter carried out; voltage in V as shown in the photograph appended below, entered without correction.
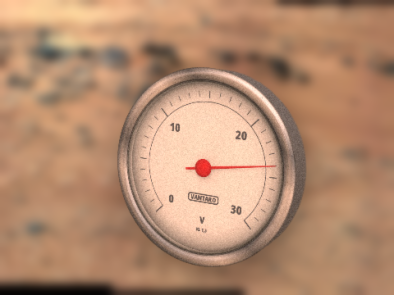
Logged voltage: 24 V
